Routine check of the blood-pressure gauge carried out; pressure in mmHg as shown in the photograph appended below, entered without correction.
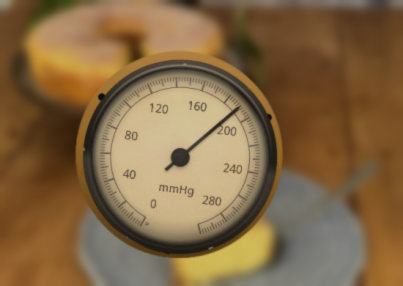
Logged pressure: 190 mmHg
